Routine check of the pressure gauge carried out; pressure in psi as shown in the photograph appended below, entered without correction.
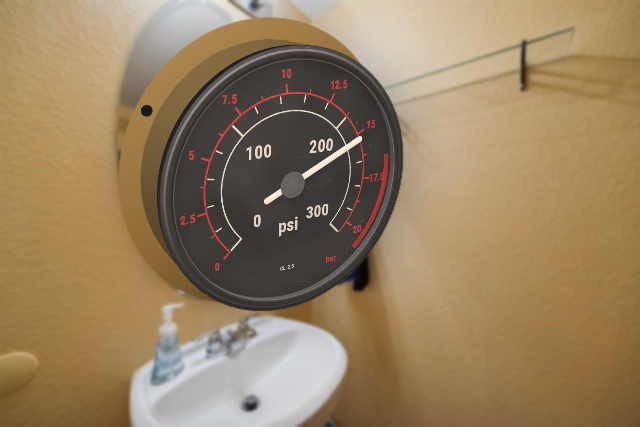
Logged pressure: 220 psi
